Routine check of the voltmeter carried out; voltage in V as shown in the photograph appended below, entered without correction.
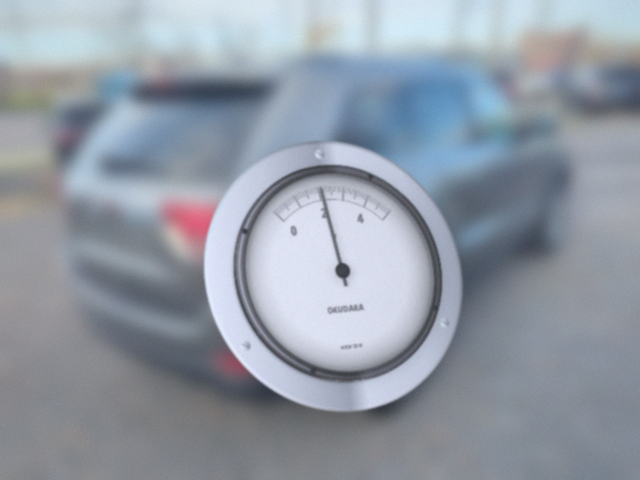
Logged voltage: 2 V
